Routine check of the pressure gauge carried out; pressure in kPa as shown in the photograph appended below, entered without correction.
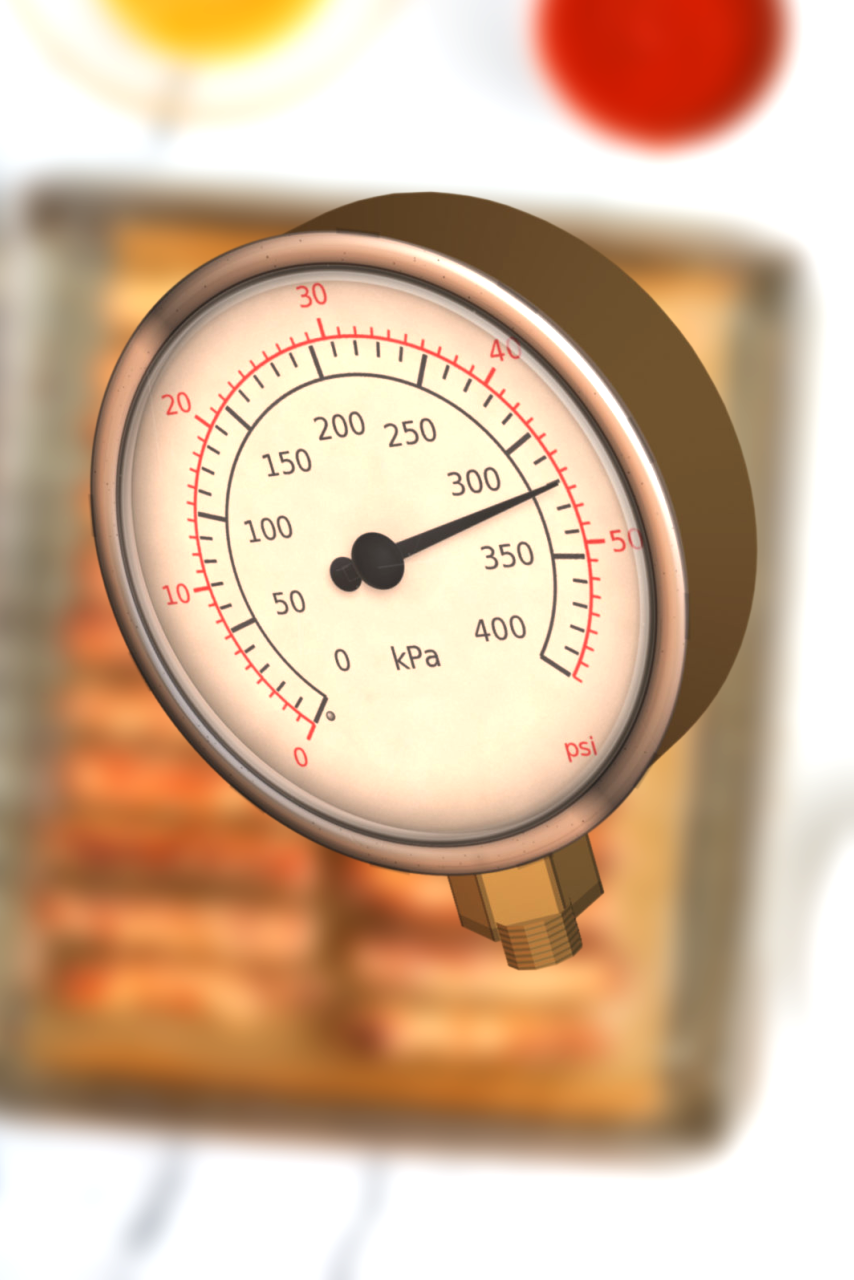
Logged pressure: 320 kPa
